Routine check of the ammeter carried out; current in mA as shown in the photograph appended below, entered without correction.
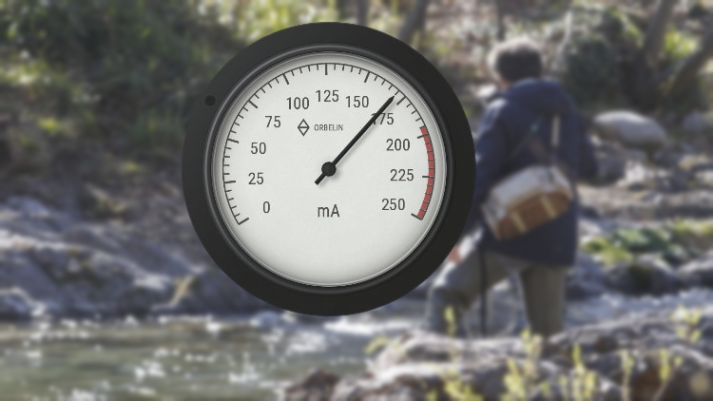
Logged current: 170 mA
